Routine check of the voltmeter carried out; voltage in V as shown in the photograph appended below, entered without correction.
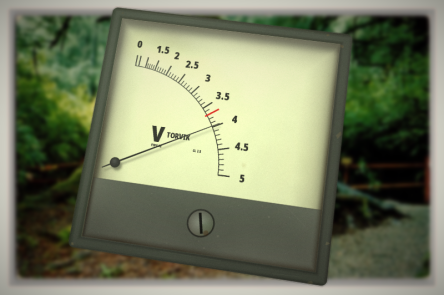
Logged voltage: 4 V
